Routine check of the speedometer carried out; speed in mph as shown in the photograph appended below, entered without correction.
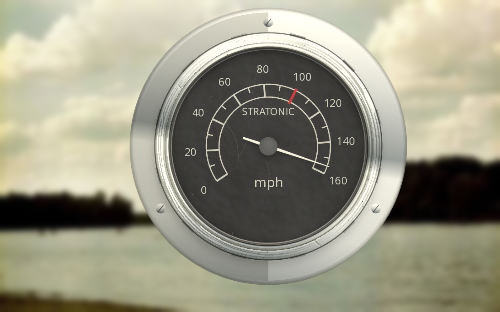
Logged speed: 155 mph
